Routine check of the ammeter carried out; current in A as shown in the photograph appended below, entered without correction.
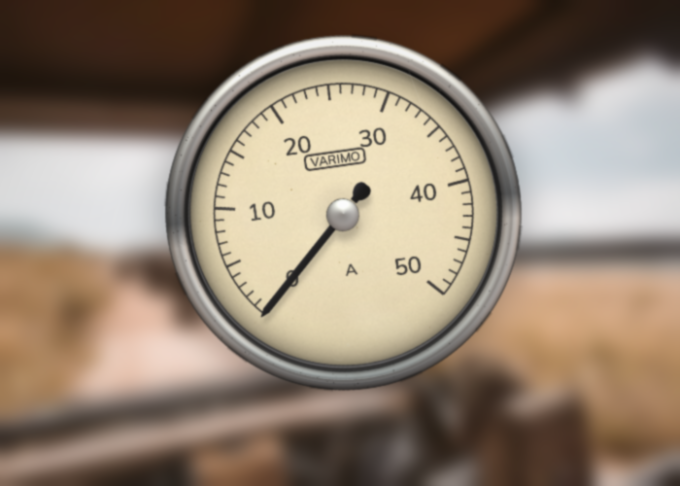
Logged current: 0 A
